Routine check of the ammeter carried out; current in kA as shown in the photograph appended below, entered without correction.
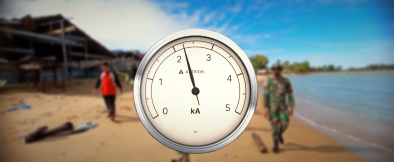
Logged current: 2.25 kA
